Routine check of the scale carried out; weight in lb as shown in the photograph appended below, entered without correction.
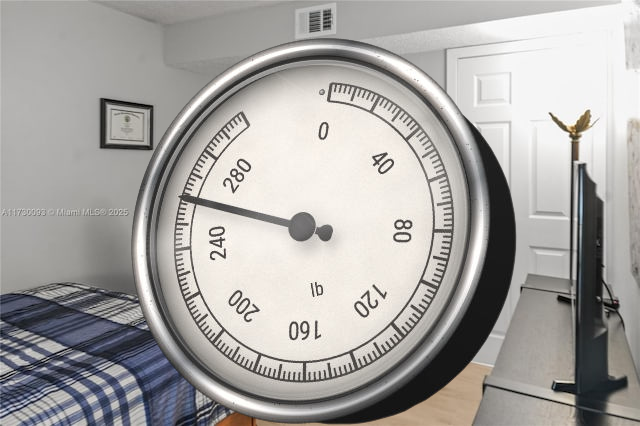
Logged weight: 260 lb
